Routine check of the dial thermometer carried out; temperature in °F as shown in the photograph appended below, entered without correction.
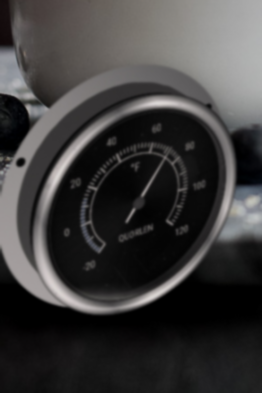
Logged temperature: 70 °F
